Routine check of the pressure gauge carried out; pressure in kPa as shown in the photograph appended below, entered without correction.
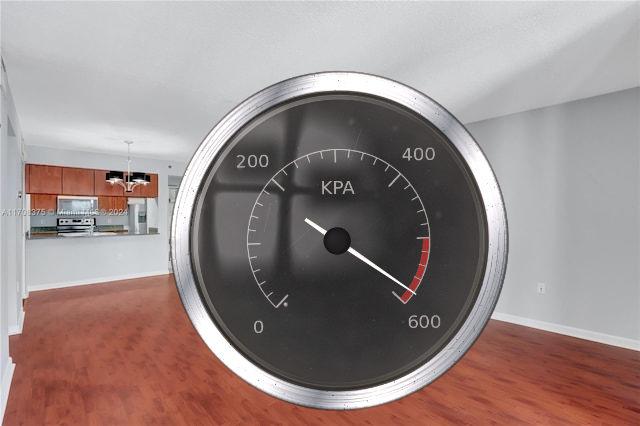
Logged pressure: 580 kPa
